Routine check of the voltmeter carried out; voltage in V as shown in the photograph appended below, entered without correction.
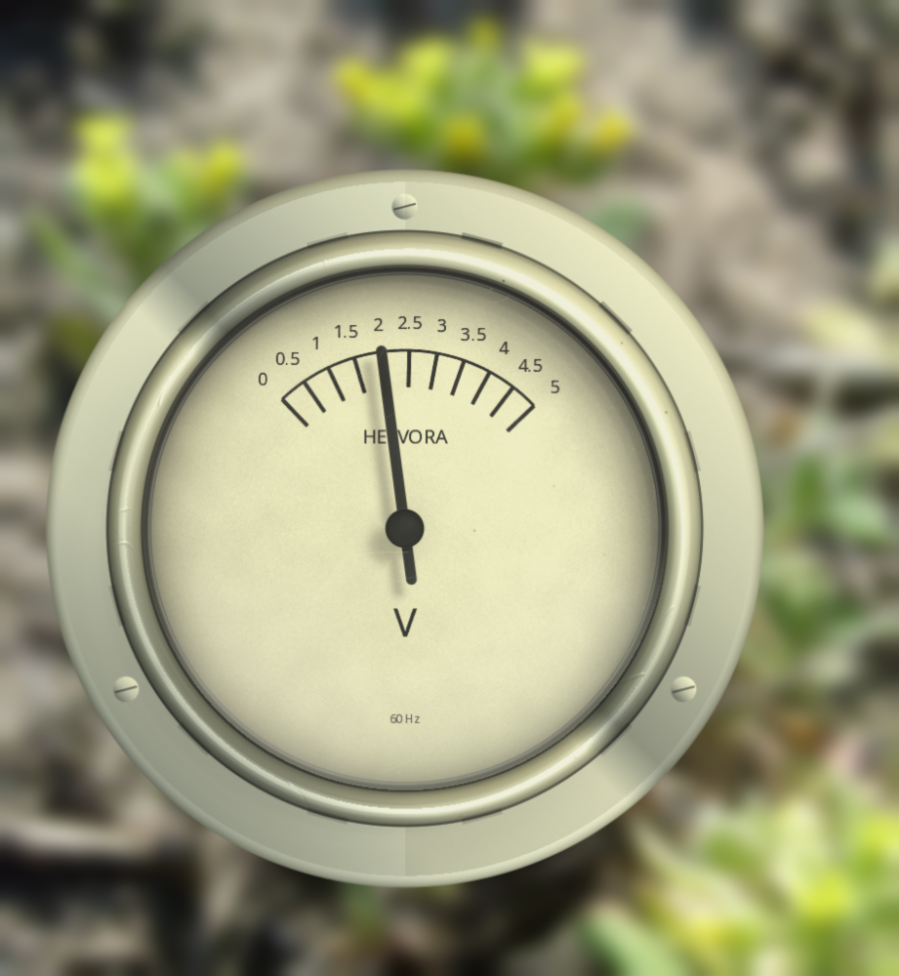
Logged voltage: 2 V
